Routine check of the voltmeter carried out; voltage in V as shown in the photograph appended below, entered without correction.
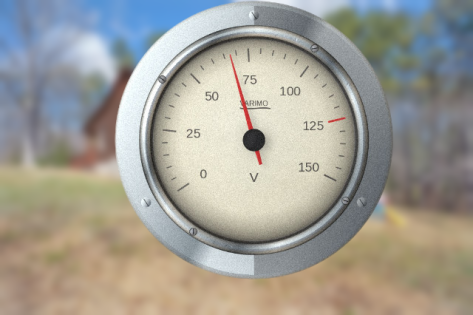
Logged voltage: 67.5 V
